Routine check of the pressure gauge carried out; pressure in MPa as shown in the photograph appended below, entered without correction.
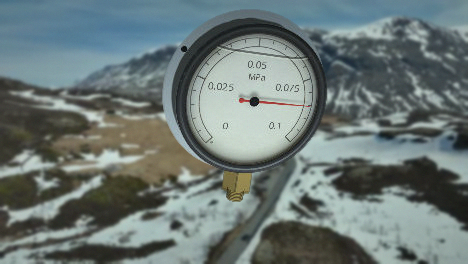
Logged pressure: 0.085 MPa
